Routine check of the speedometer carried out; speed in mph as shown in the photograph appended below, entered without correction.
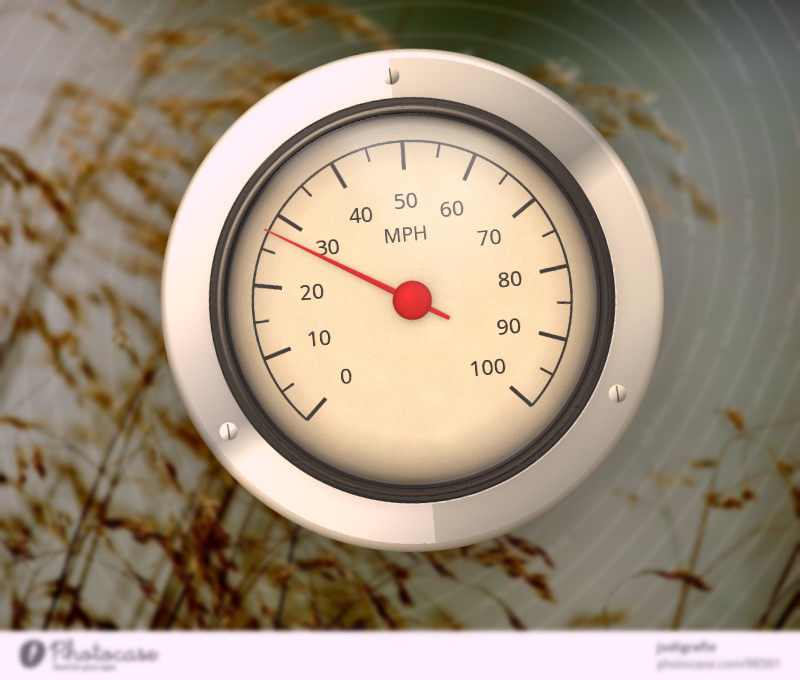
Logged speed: 27.5 mph
